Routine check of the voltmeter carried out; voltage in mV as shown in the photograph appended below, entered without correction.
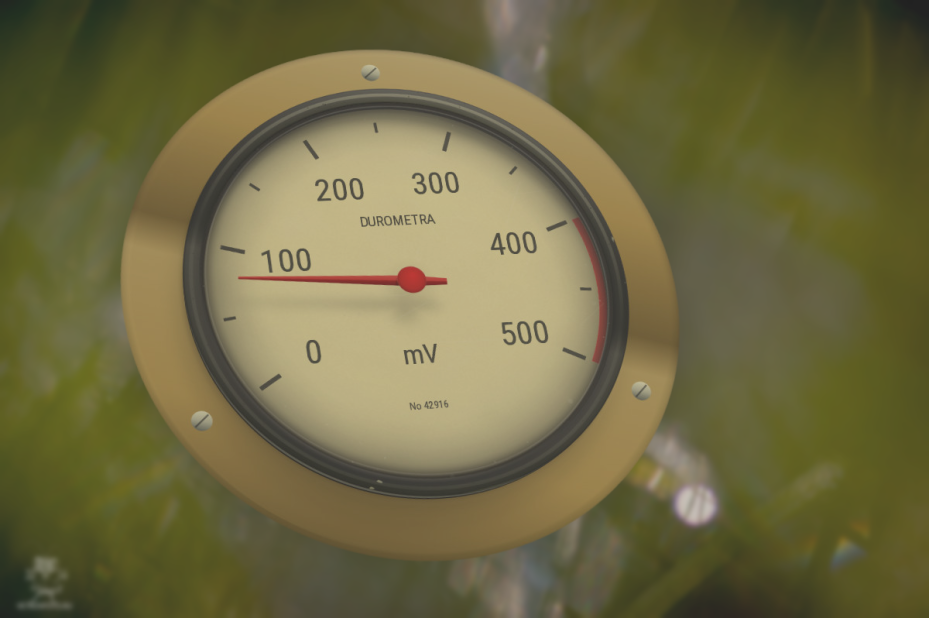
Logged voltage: 75 mV
